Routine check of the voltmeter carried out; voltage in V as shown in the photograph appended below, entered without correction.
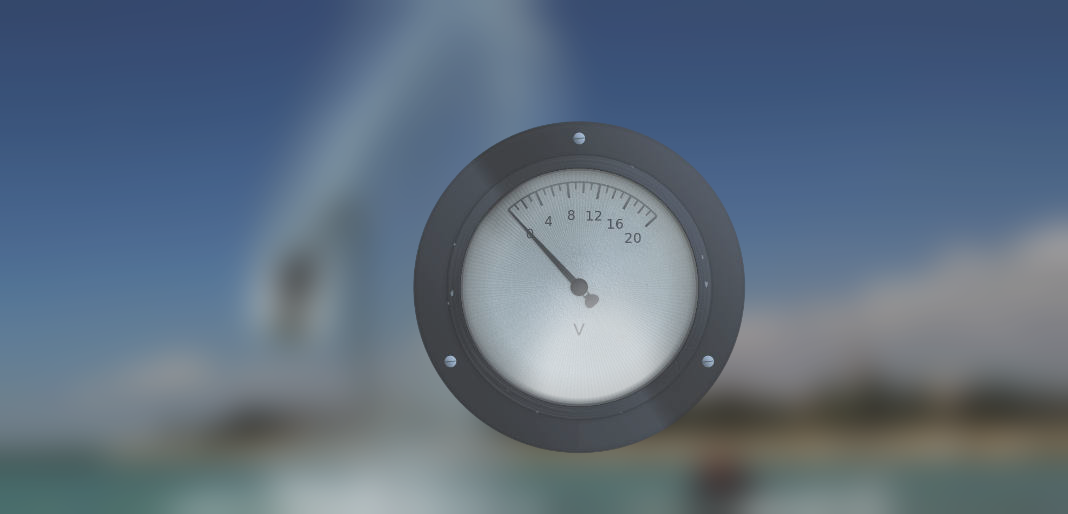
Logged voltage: 0 V
